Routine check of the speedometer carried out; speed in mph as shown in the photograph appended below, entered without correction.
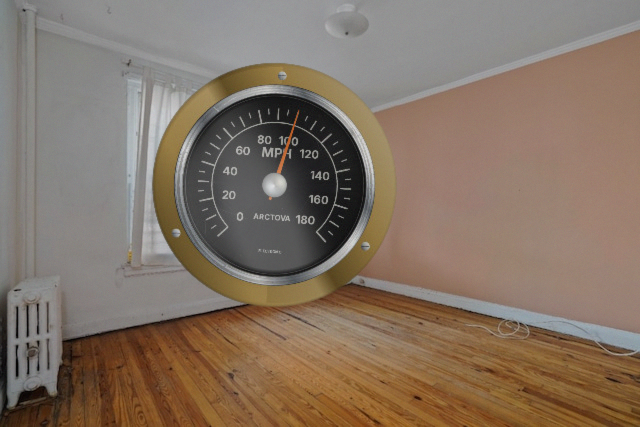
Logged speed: 100 mph
